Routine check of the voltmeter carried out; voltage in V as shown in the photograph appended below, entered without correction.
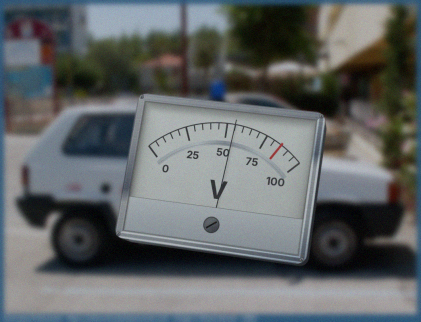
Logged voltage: 55 V
